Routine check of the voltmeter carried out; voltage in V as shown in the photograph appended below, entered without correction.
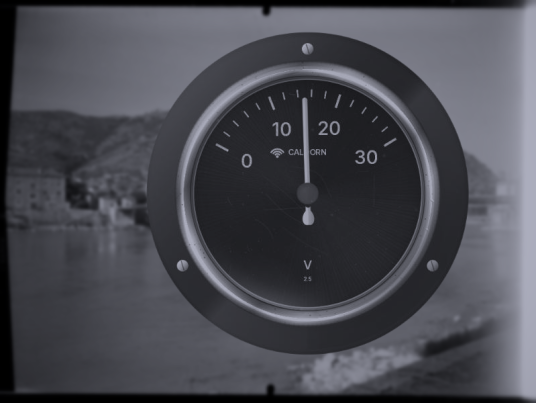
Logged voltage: 15 V
